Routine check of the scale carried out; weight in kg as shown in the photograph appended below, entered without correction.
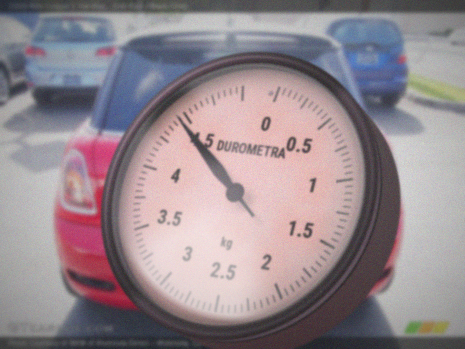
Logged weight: 4.45 kg
